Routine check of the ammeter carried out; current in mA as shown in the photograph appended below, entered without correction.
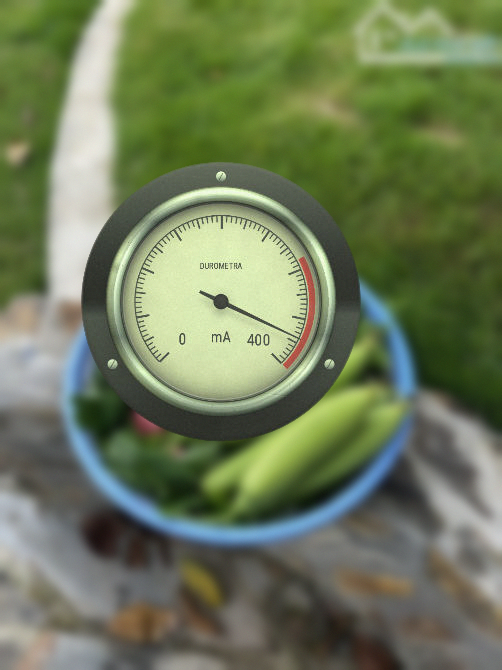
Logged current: 370 mA
